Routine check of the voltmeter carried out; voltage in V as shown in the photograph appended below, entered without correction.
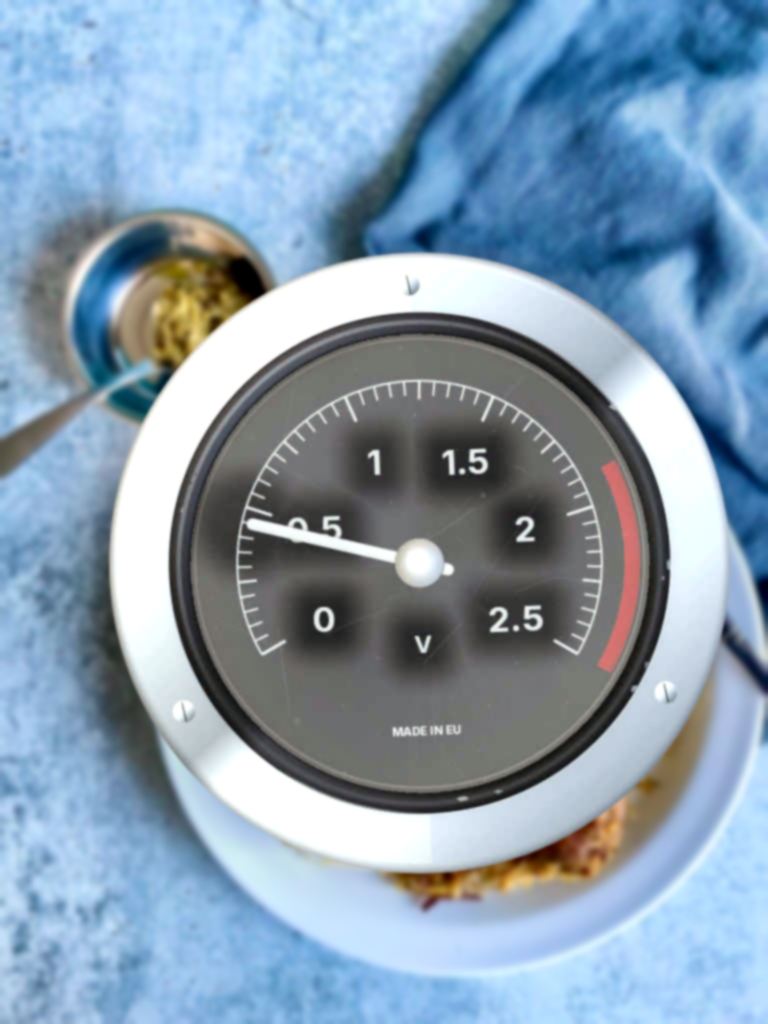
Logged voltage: 0.45 V
